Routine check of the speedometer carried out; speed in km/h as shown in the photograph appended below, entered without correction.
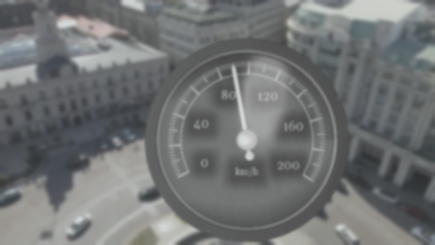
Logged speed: 90 km/h
